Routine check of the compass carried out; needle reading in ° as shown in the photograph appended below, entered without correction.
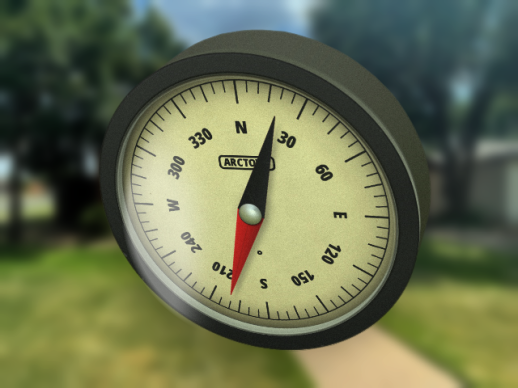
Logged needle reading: 200 °
